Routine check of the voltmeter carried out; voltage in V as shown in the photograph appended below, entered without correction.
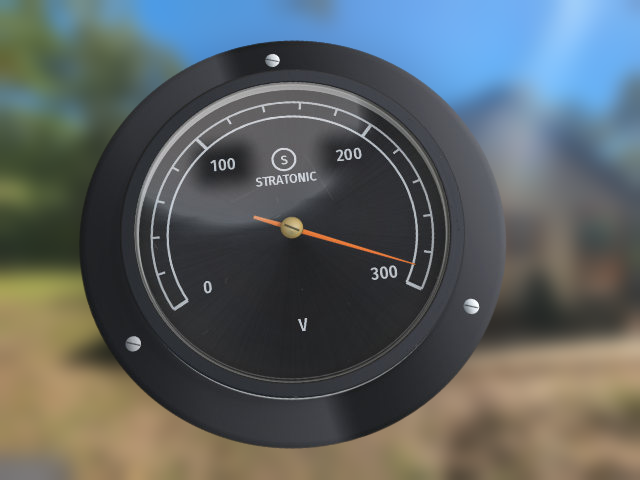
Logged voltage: 290 V
